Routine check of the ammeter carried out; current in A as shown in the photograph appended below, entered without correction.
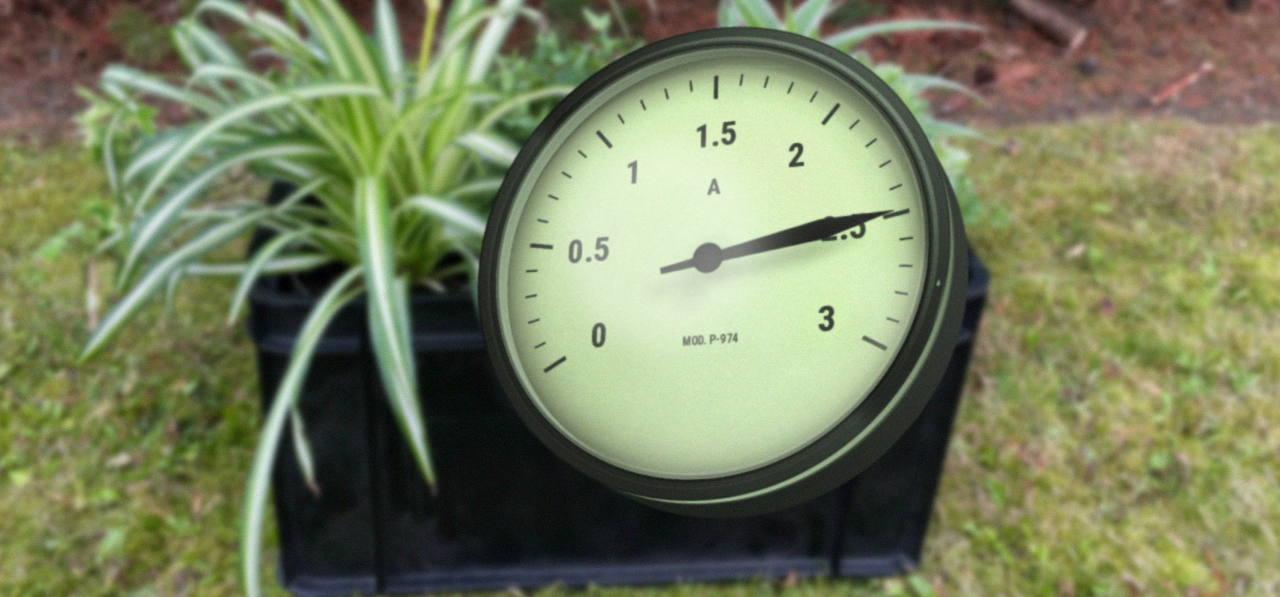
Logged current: 2.5 A
